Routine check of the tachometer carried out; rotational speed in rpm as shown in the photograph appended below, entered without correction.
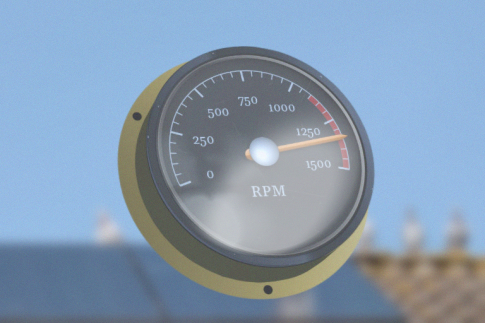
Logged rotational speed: 1350 rpm
